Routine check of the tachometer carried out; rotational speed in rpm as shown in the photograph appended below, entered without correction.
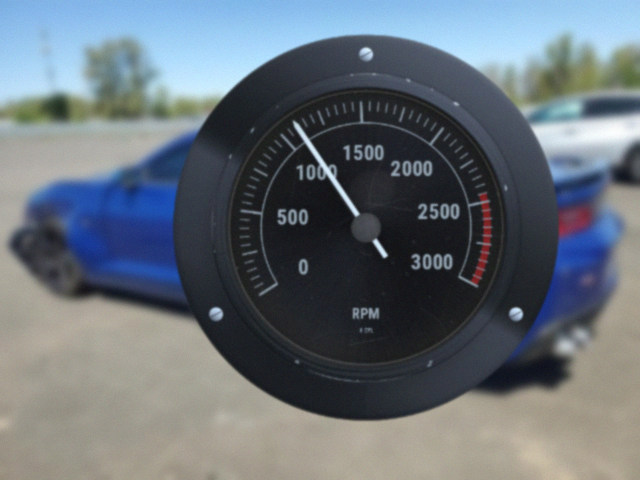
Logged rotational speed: 1100 rpm
